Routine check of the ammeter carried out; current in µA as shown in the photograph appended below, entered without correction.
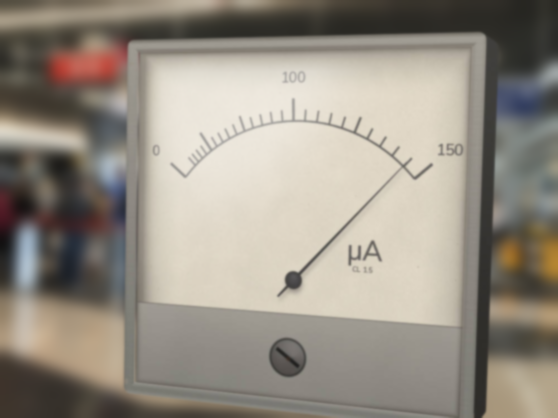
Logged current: 145 µA
